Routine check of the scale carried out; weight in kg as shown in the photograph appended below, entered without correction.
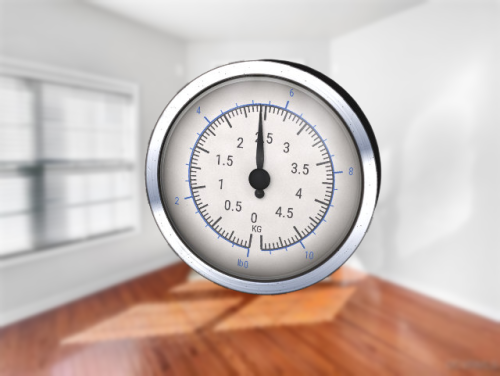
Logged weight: 2.45 kg
